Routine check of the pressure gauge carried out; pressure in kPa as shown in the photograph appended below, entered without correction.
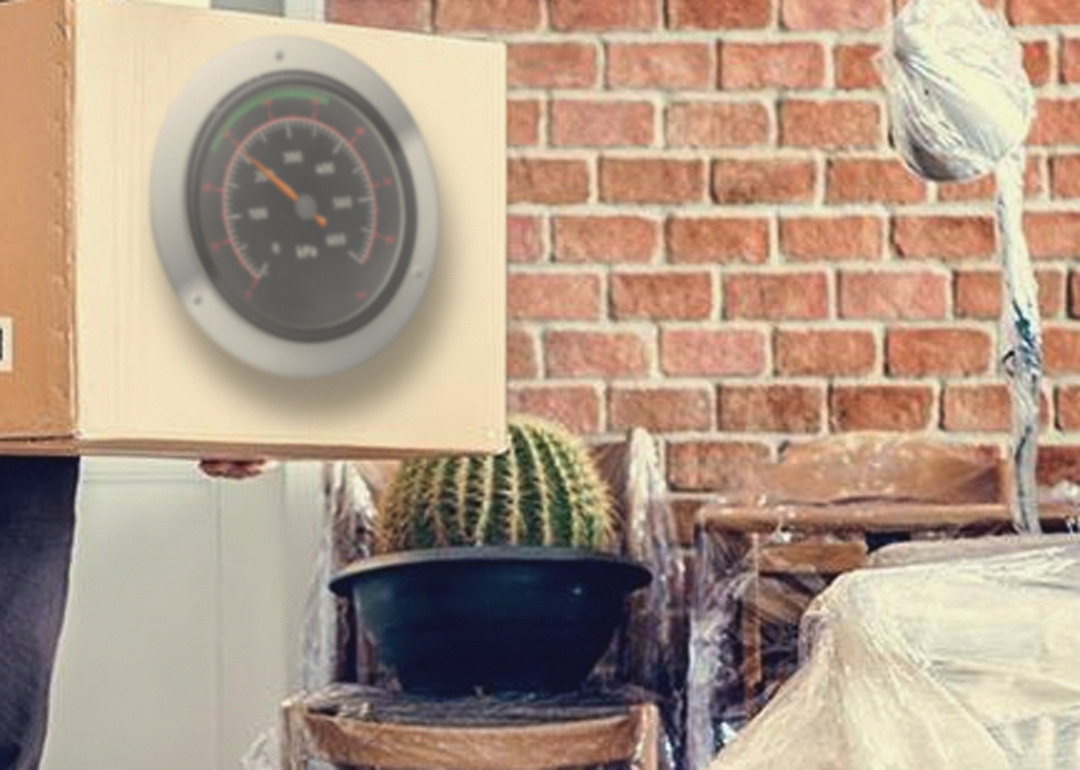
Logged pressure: 200 kPa
